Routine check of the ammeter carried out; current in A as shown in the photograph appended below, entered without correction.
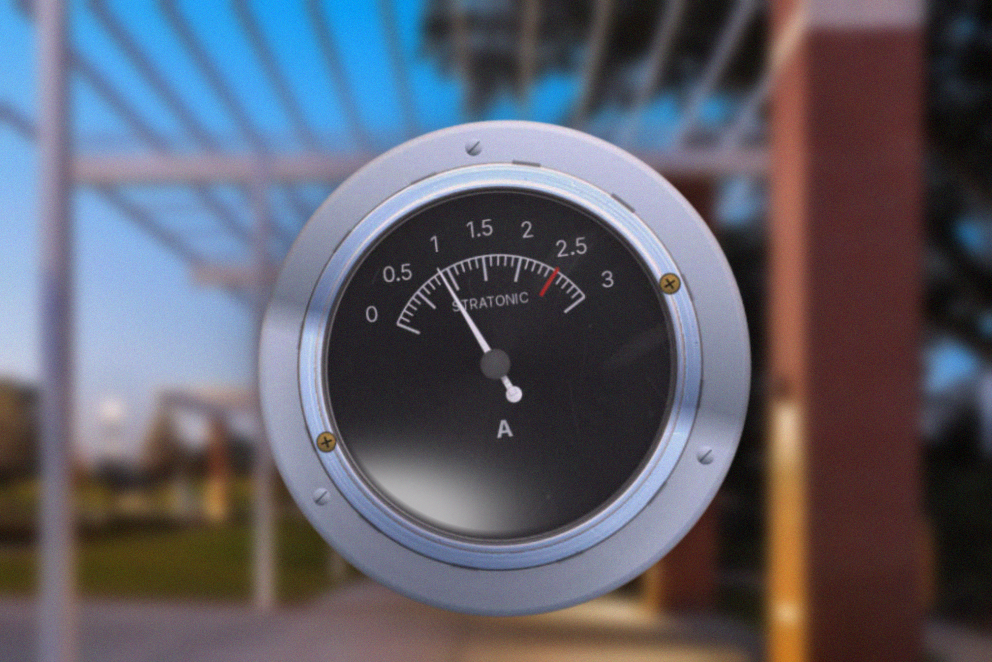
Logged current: 0.9 A
